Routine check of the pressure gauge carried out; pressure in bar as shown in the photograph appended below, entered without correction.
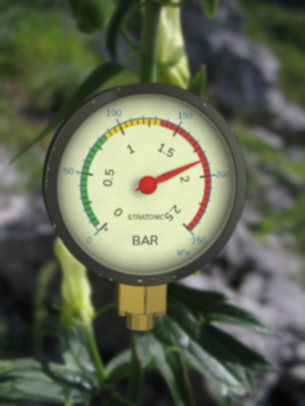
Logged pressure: 1.85 bar
